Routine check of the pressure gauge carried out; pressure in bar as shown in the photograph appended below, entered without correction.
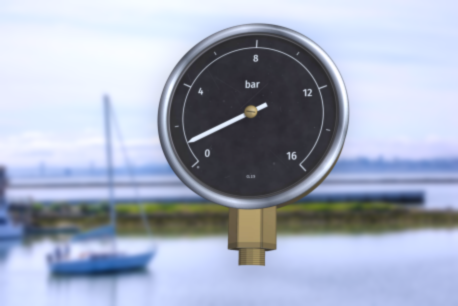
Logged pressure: 1 bar
